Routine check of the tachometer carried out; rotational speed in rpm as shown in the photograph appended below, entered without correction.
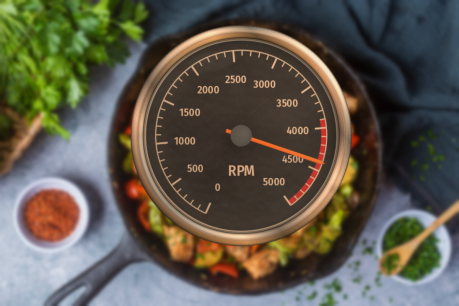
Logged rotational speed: 4400 rpm
